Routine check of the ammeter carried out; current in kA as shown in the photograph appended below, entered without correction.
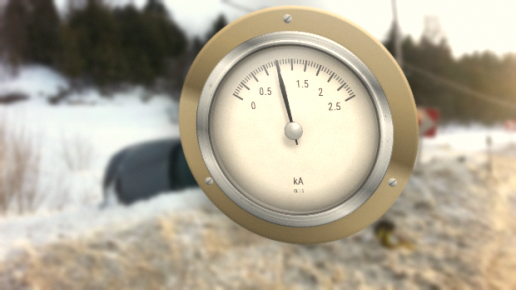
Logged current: 1 kA
